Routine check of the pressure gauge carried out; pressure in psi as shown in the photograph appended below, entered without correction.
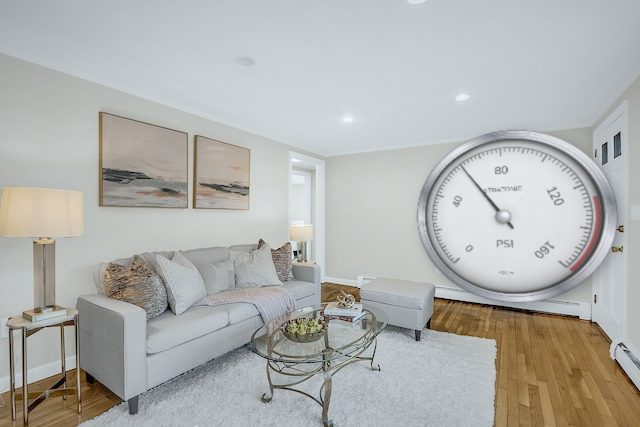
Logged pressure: 60 psi
